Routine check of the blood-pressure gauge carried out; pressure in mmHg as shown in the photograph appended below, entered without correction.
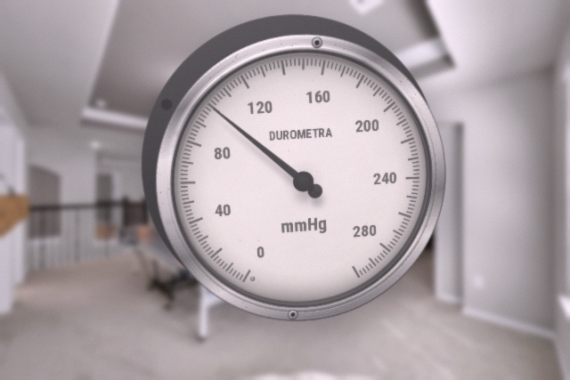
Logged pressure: 100 mmHg
